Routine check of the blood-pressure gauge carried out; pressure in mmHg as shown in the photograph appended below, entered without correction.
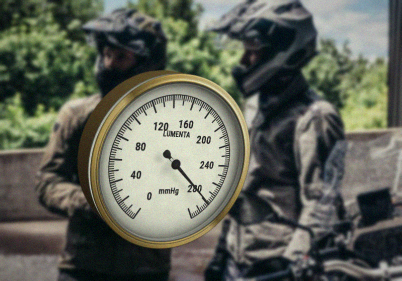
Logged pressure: 280 mmHg
